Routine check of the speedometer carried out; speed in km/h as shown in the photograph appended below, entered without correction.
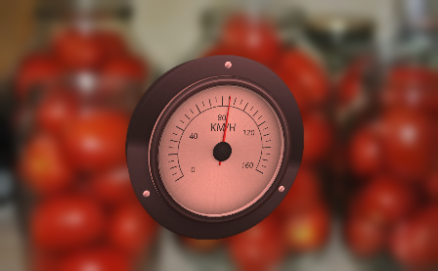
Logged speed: 85 km/h
